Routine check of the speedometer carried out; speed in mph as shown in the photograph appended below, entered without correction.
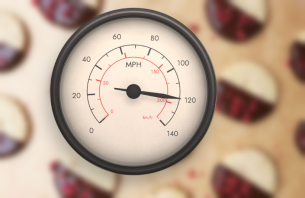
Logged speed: 120 mph
